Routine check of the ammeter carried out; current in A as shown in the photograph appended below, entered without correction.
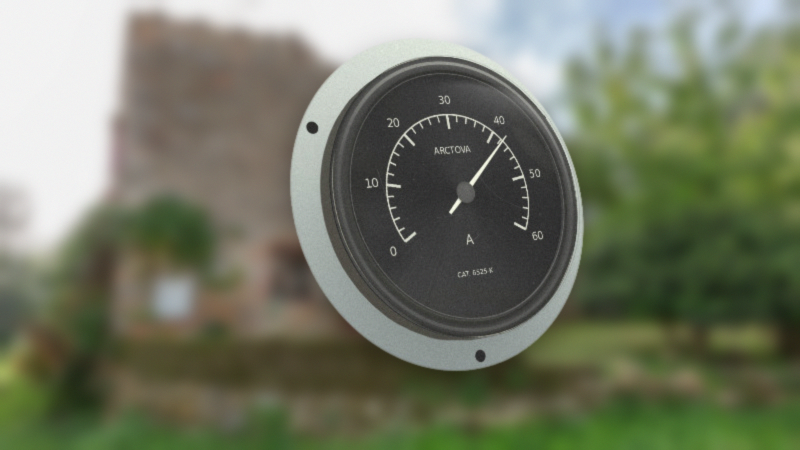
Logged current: 42 A
